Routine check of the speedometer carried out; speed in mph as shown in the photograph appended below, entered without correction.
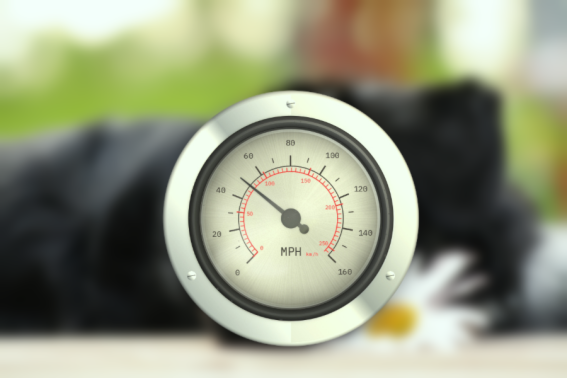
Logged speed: 50 mph
